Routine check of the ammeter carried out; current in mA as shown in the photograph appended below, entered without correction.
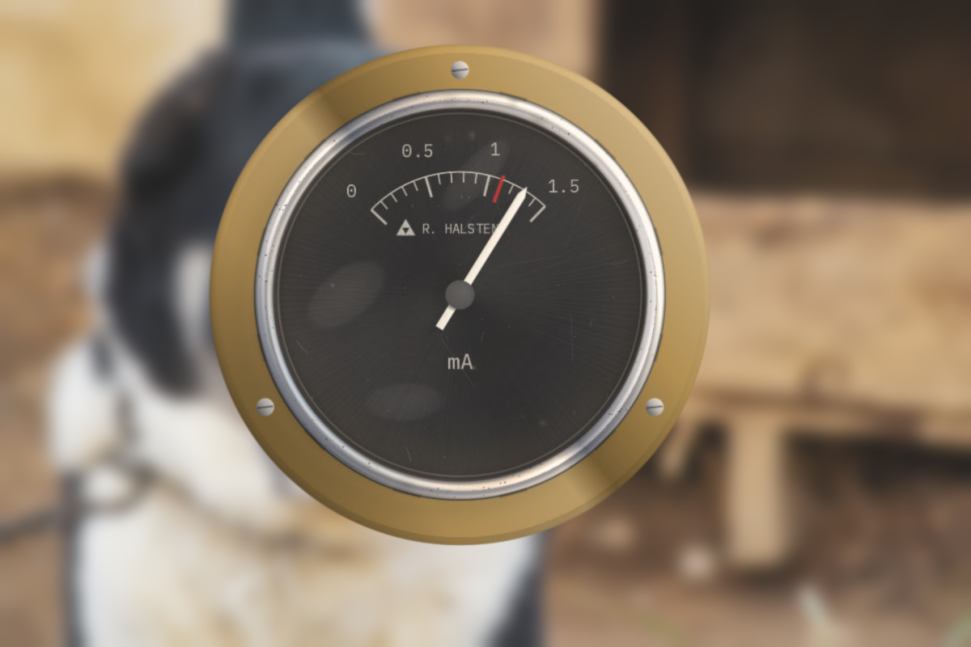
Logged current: 1.3 mA
